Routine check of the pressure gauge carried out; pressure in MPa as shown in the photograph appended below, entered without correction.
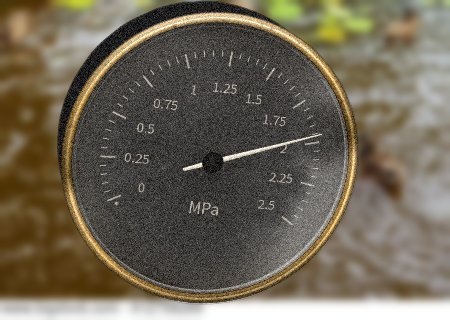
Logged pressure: 1.95 MPa
